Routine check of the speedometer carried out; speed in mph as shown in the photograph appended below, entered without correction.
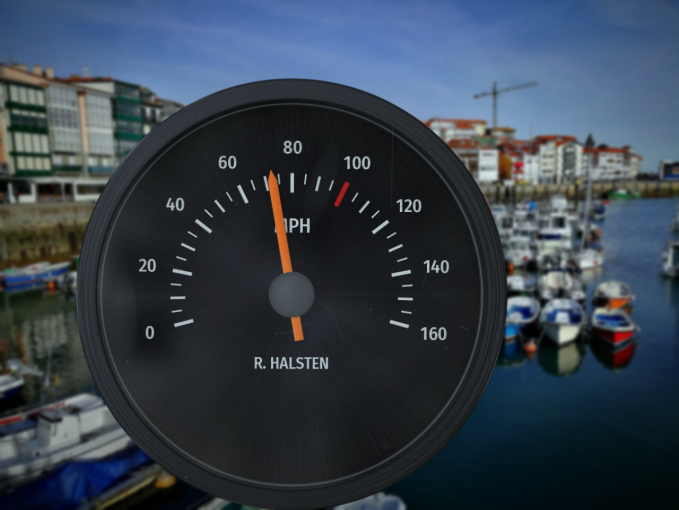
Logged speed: 72.5 mph
